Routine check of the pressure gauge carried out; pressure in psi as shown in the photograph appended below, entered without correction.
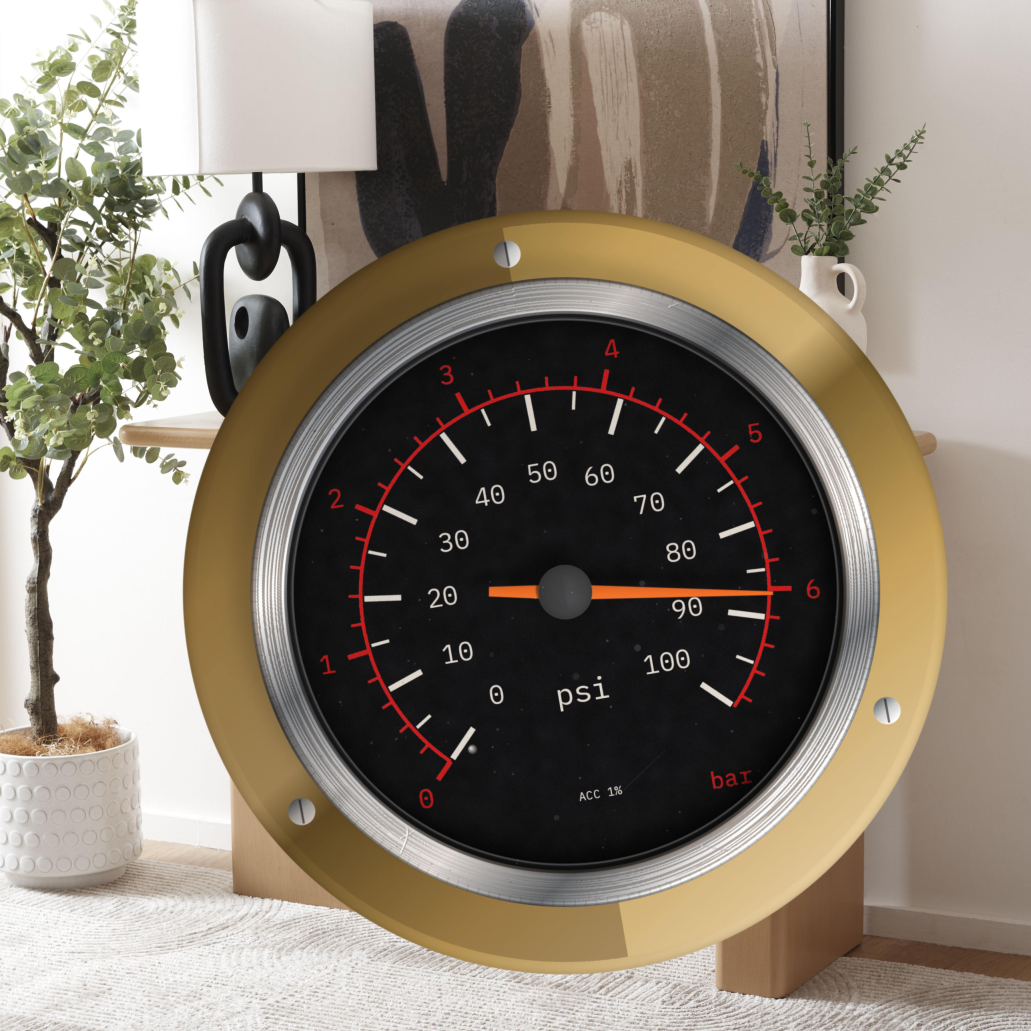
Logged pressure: 87.5 psi
